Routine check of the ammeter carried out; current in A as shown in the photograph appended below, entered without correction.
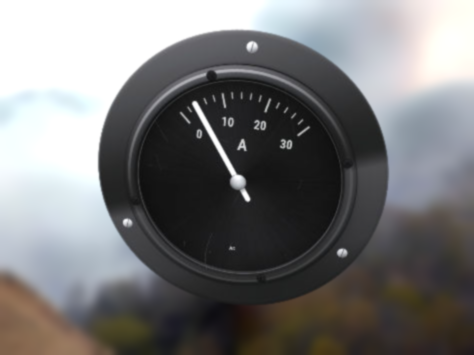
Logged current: 4 A
